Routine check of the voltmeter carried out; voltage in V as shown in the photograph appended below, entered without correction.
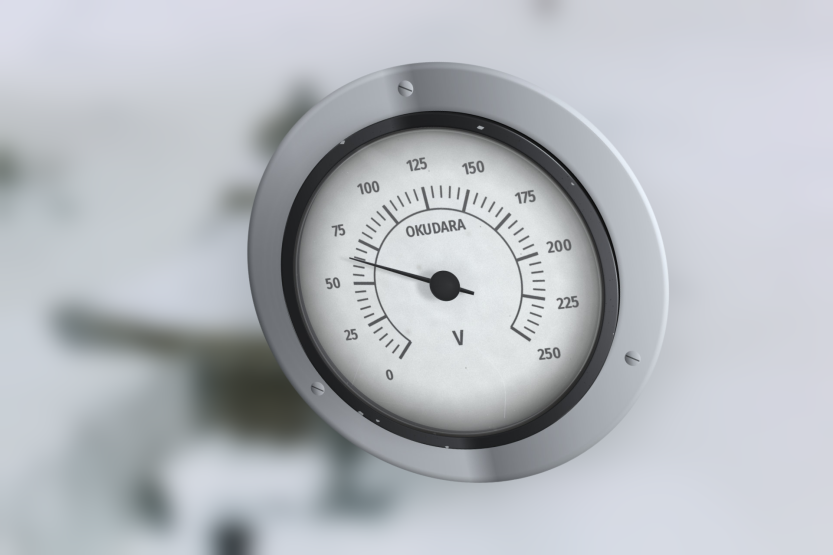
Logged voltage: 65 V
